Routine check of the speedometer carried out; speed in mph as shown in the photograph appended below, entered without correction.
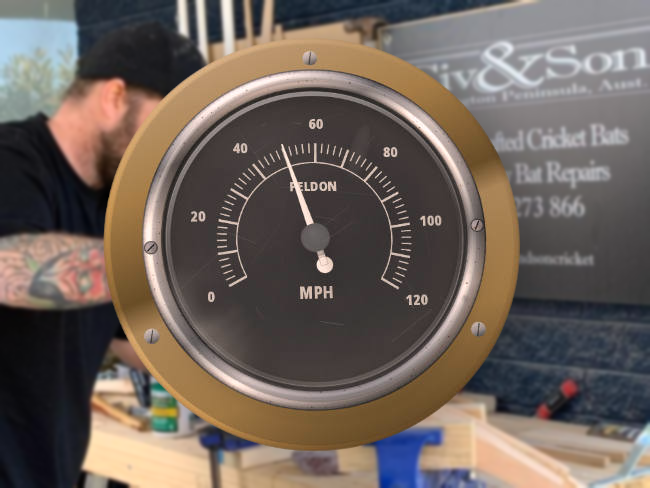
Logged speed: 50 mph
